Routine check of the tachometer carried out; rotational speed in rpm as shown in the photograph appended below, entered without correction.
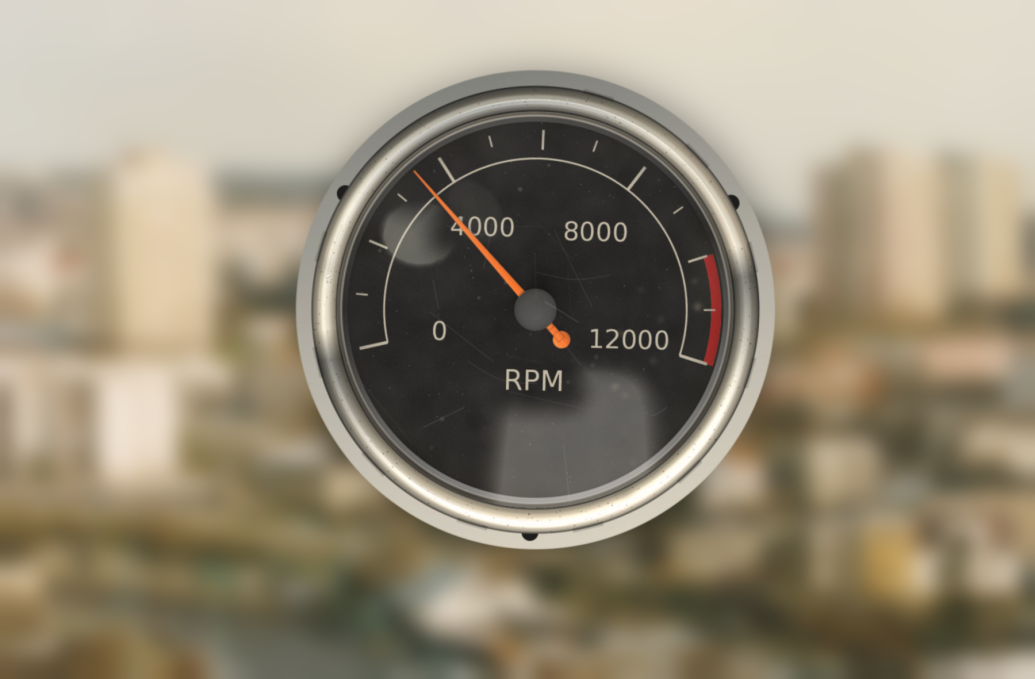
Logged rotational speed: 3500 rpm
